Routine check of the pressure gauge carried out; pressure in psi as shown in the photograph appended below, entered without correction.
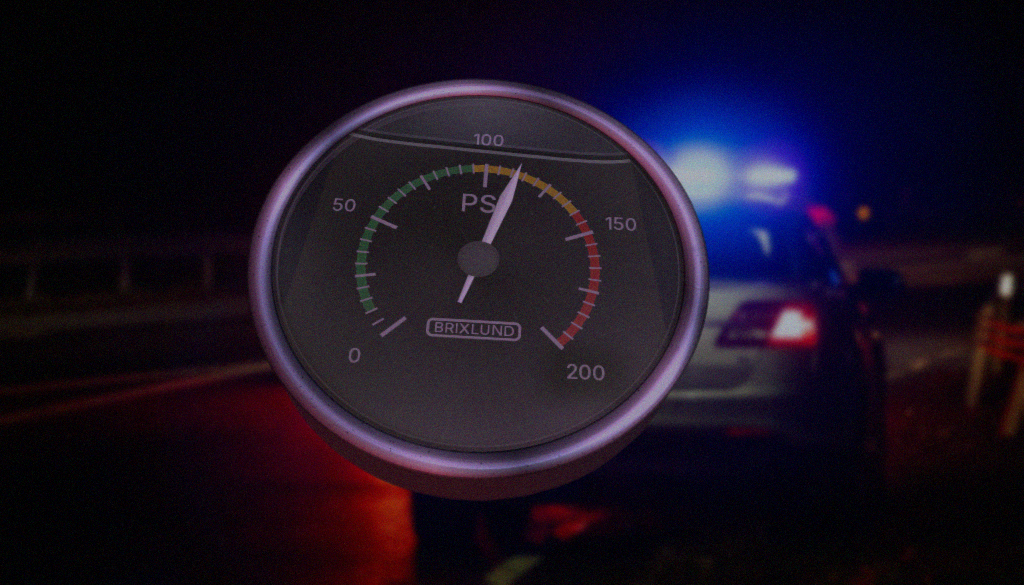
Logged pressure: 112.5 psi
